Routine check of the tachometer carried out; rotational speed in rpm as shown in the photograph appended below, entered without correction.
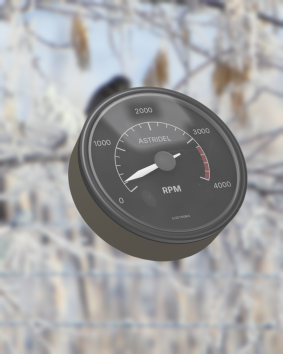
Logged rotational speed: 200 rpm
